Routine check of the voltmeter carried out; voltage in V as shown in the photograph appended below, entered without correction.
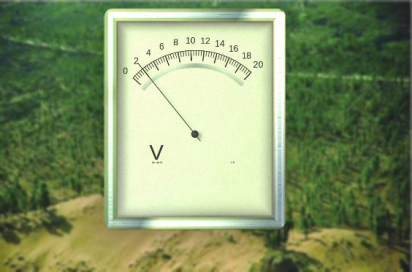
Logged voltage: 2 V
